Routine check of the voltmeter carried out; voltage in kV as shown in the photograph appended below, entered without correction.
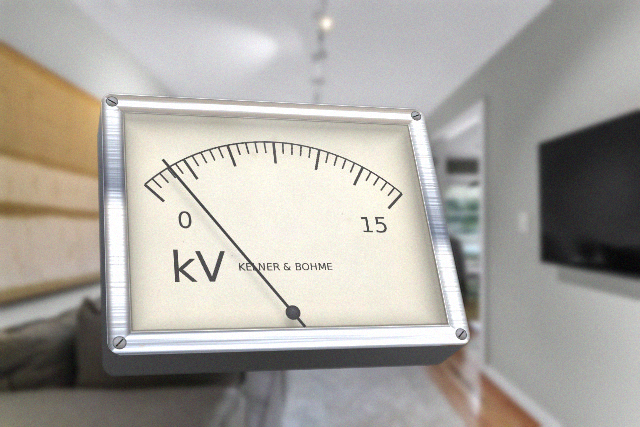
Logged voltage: 1.5 kV
